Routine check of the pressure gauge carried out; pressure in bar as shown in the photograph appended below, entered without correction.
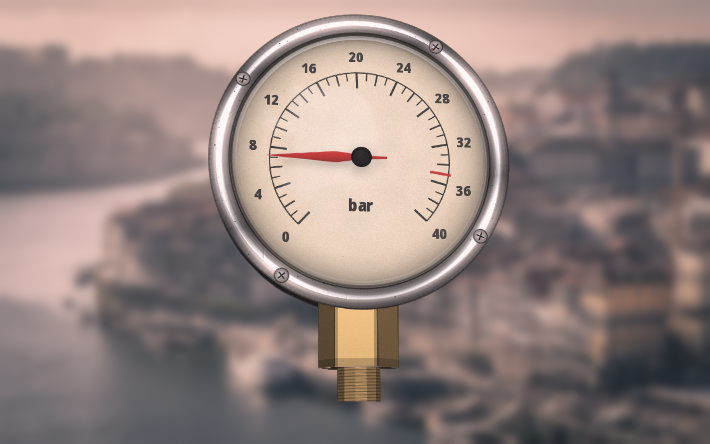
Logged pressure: 7 bar
